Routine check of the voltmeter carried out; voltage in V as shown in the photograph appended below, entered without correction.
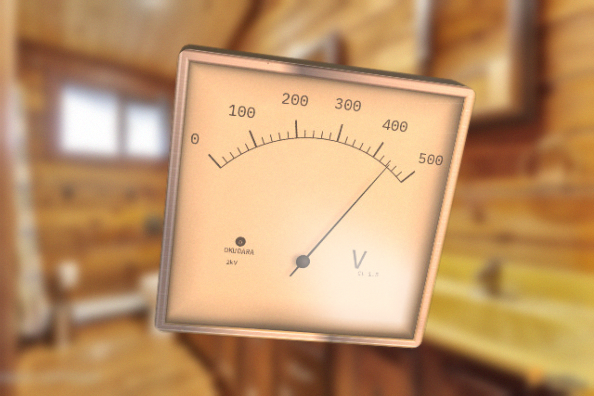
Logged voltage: 440 V
